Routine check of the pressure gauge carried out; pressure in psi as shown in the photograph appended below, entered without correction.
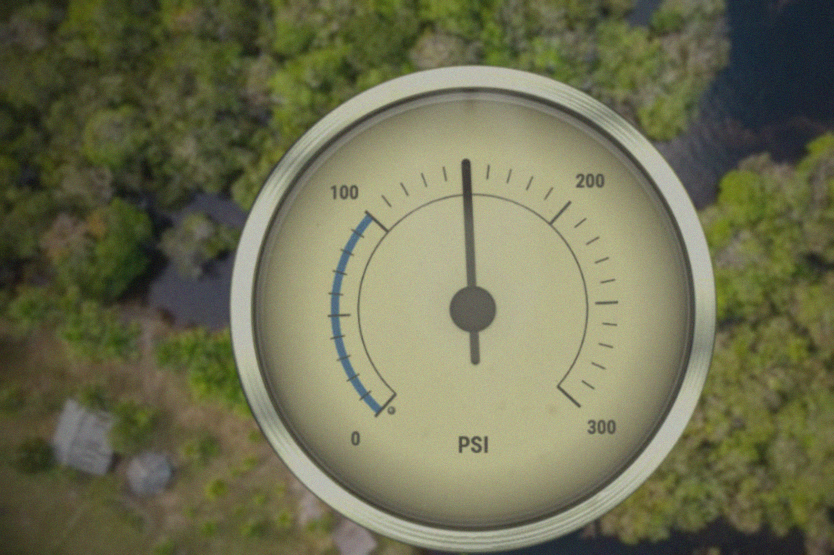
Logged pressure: 150 psi
